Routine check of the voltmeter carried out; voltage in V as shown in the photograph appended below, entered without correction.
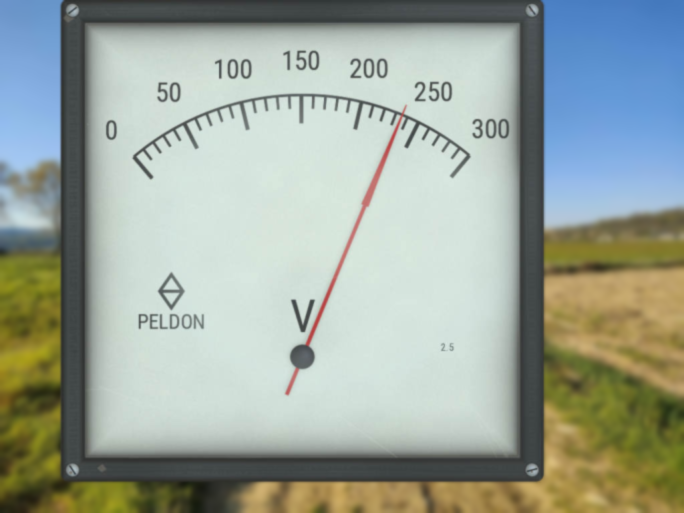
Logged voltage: 235 V
